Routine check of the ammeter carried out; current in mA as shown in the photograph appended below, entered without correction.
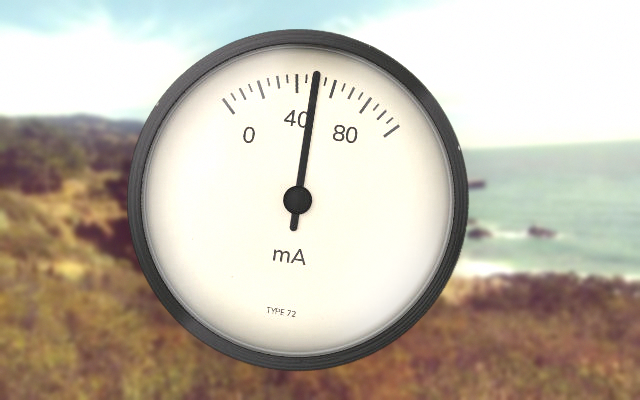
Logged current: 50 mA
